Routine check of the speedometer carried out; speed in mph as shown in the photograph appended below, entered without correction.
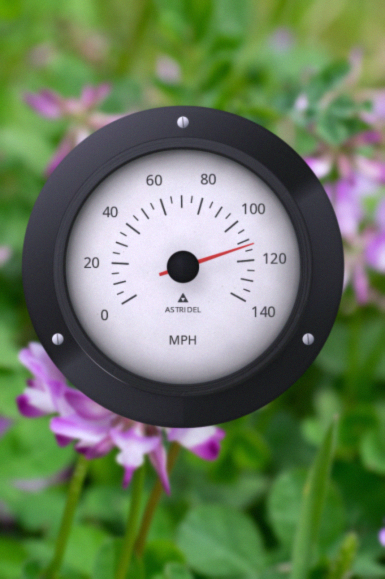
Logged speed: 112.5 mph
